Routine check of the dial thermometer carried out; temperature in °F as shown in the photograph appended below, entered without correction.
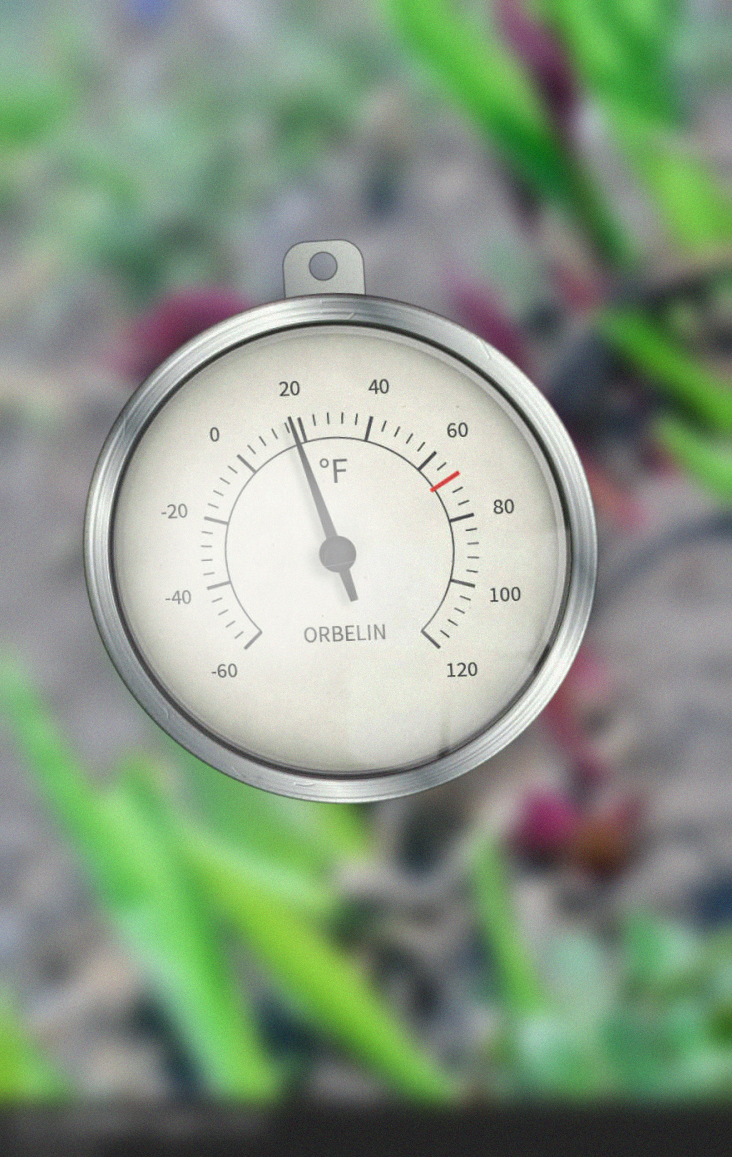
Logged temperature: 18 °F
